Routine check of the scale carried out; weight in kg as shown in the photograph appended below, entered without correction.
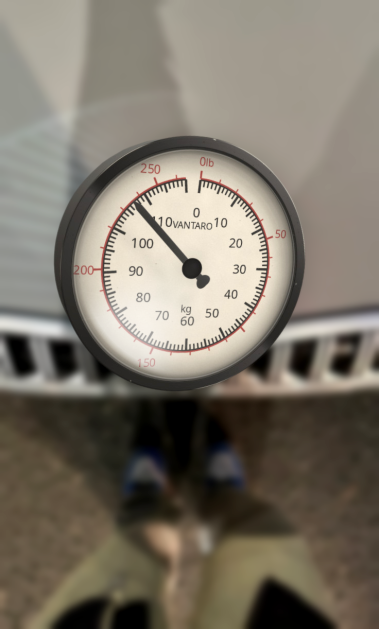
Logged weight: 107 kg
